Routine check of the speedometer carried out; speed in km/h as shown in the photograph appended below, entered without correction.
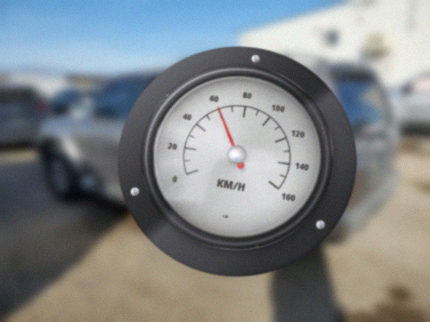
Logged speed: 60 km/h
